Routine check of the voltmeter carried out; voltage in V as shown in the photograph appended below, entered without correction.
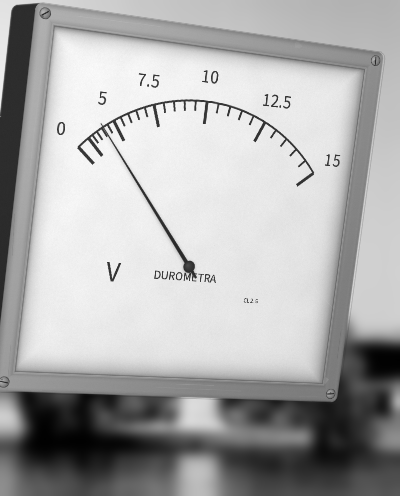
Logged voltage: 4 V
